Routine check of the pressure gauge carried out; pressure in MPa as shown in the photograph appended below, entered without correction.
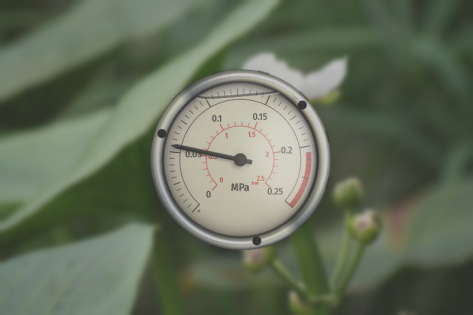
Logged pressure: 0.055 MPa
